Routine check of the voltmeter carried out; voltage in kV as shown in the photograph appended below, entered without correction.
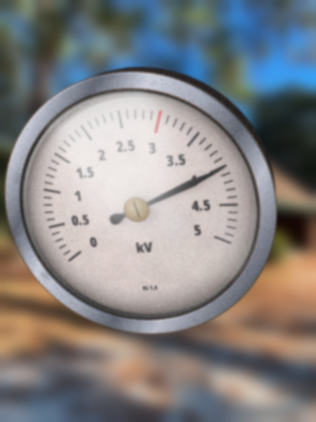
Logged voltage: 4 kV
